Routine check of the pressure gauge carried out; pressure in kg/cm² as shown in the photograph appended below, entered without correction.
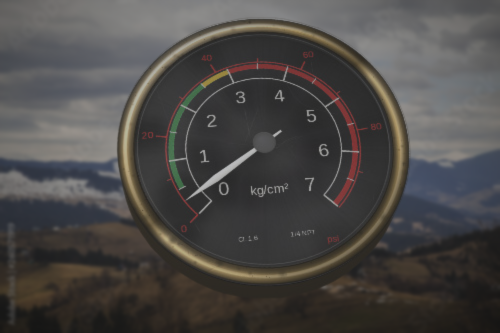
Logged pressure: 0.25 kg/cm²
